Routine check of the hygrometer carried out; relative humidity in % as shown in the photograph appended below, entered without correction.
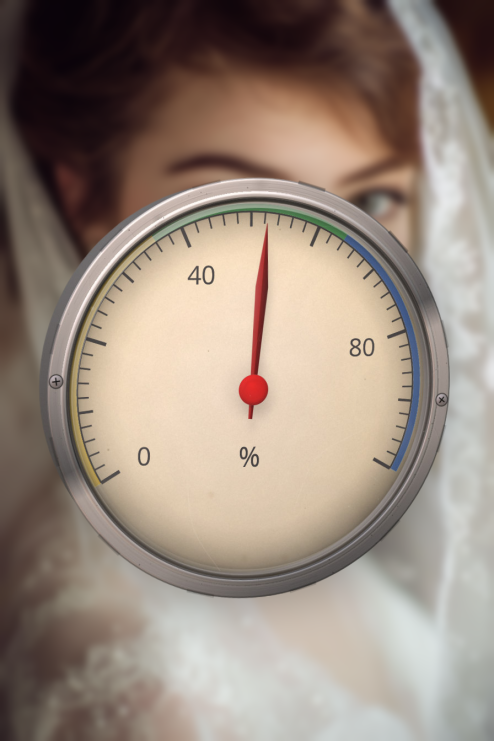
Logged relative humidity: 52 %
